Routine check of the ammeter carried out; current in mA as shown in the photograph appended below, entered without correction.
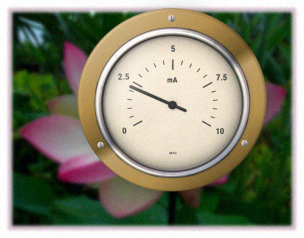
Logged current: 2.25 mA
